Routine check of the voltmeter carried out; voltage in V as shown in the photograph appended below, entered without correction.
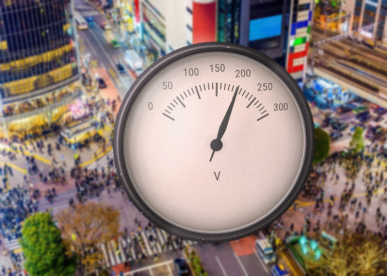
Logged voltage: 200 V
